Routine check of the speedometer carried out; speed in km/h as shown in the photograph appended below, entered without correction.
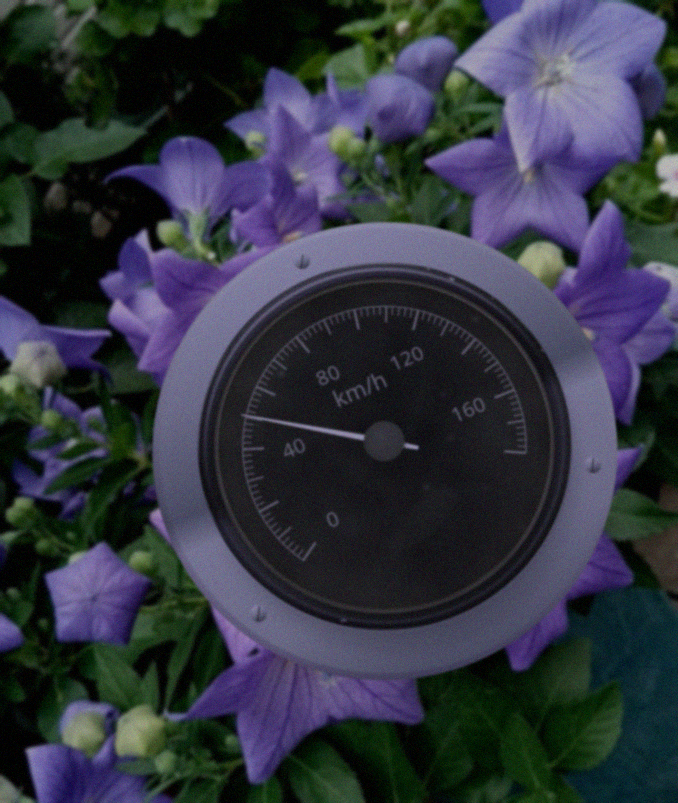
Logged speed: 50 km/h
